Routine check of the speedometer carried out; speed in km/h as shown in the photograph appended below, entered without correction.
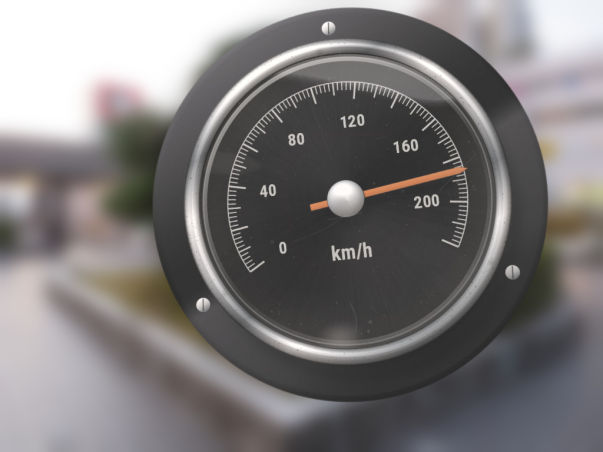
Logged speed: 186 km/h
